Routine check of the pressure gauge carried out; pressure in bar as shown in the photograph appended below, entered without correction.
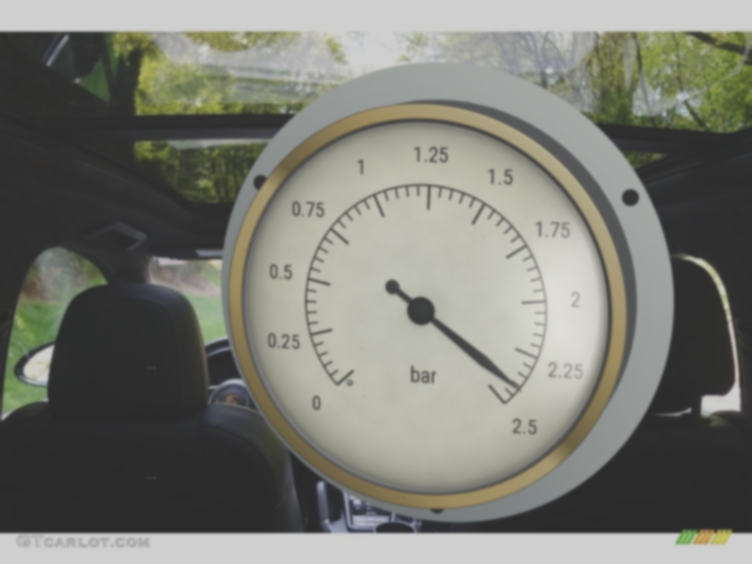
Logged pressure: 2.4 bar
